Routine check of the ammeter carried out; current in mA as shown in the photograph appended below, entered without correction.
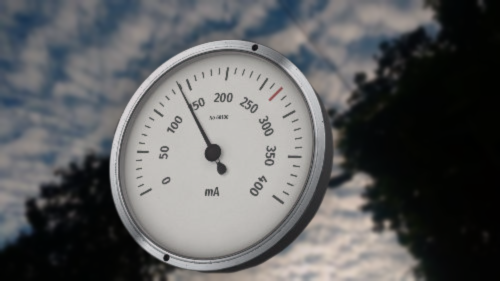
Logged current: 140 mA
